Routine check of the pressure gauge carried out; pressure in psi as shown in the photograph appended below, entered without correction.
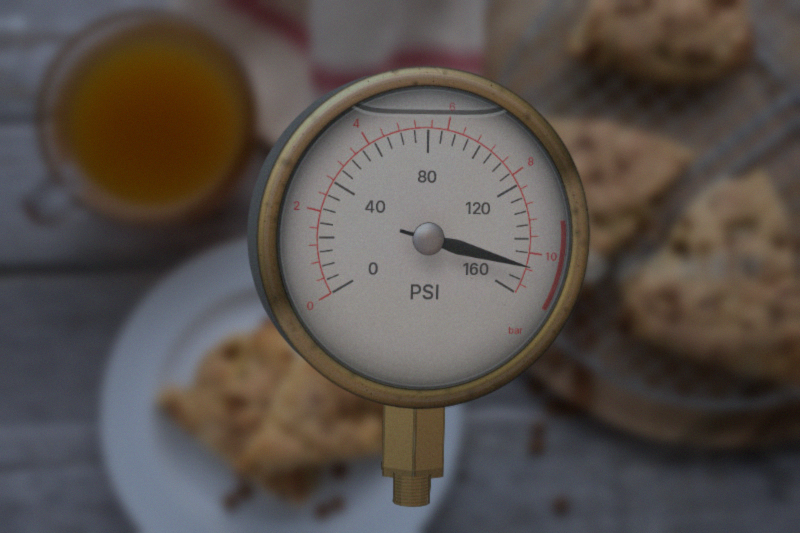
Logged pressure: 150 psi
